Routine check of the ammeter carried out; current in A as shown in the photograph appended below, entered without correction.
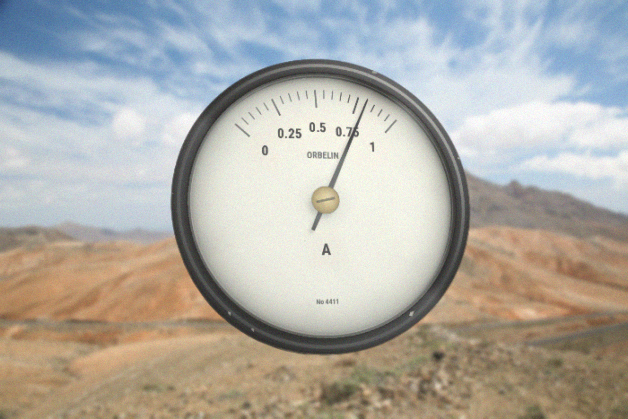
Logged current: 0.8 A
